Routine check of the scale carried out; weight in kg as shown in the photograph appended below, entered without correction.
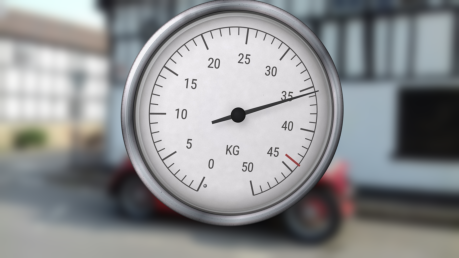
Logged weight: 35.5 kg
